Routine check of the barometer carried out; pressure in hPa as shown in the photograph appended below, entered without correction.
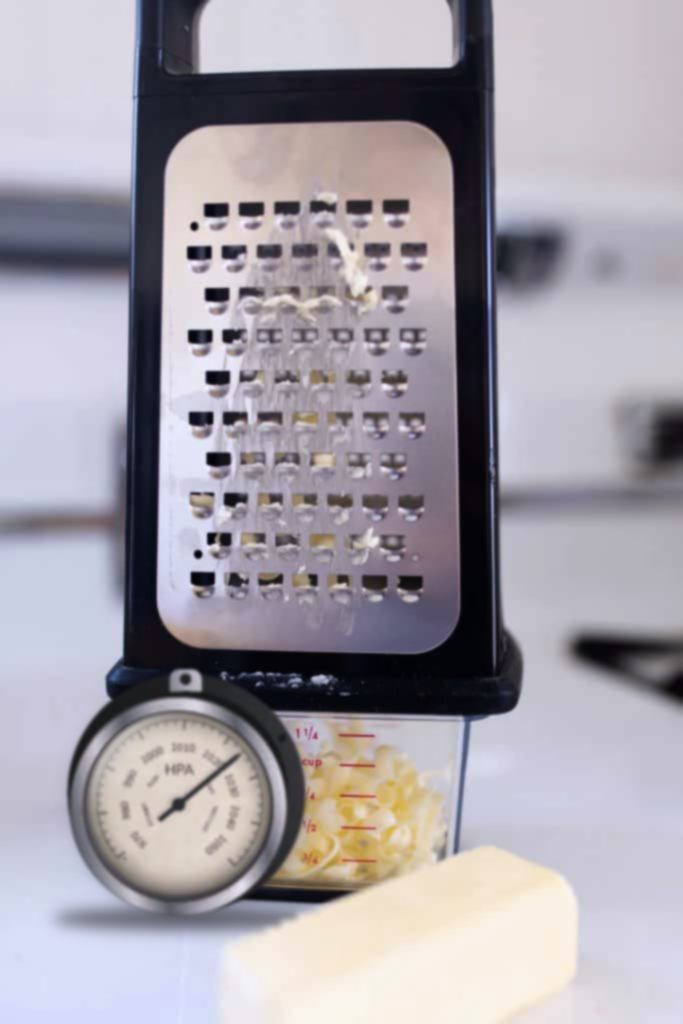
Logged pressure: 1024 hPa
